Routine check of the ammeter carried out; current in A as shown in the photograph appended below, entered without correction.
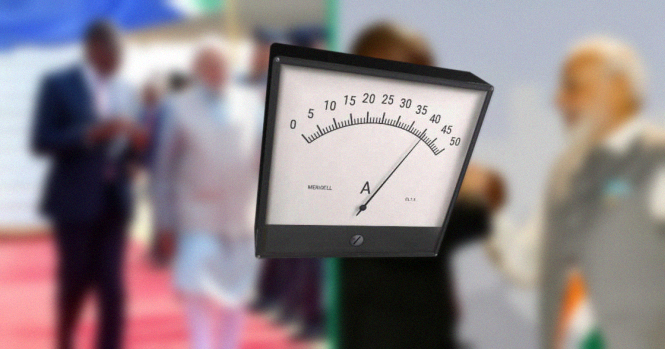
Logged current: 40 A
